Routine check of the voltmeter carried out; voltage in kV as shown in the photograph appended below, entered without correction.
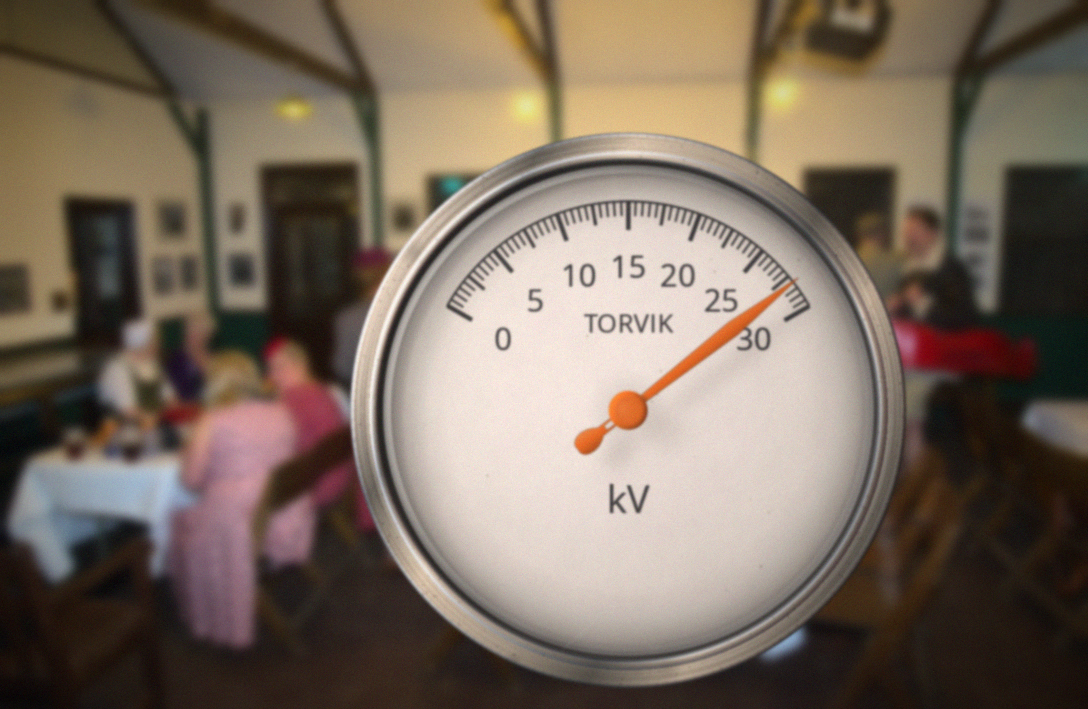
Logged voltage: 28 kV
